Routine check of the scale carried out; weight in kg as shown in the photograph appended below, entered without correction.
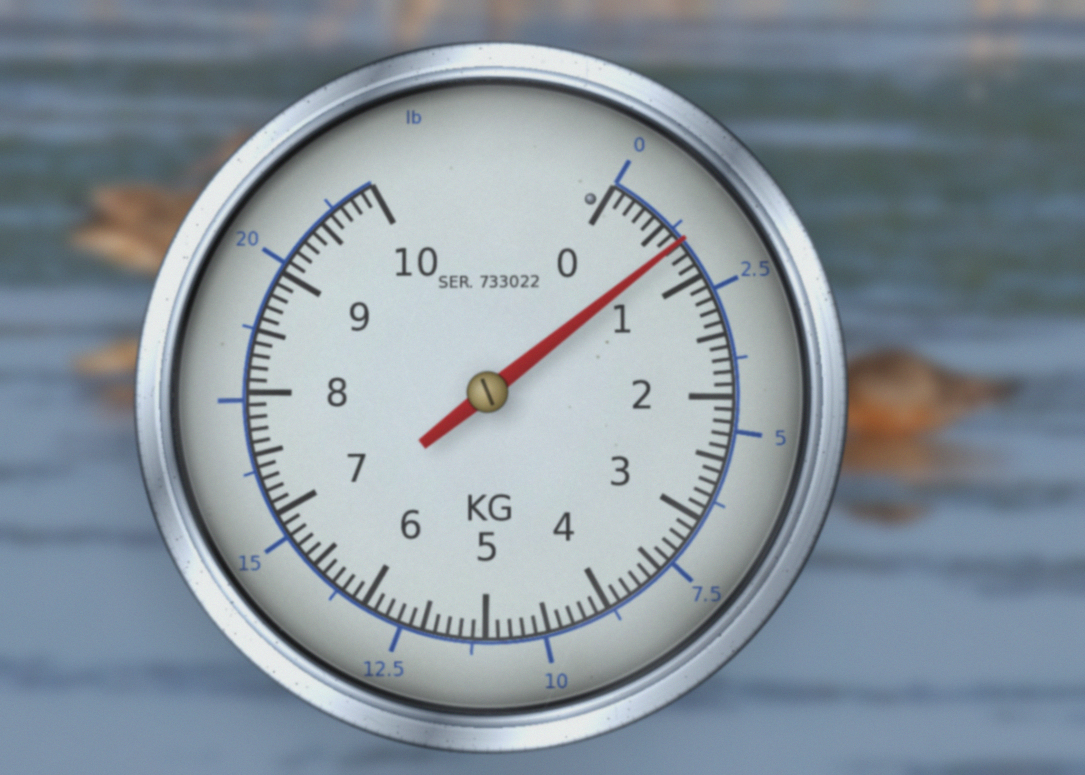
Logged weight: 0.7 kg
